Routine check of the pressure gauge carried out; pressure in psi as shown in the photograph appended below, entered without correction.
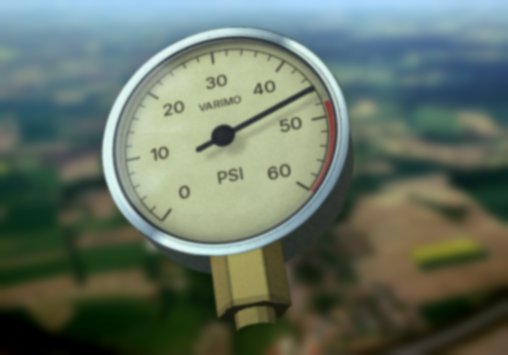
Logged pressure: 46 psi
